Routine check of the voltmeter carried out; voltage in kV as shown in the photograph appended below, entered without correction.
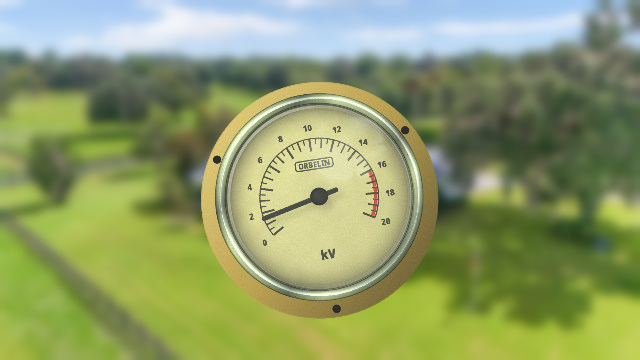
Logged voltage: 1.5 kV
